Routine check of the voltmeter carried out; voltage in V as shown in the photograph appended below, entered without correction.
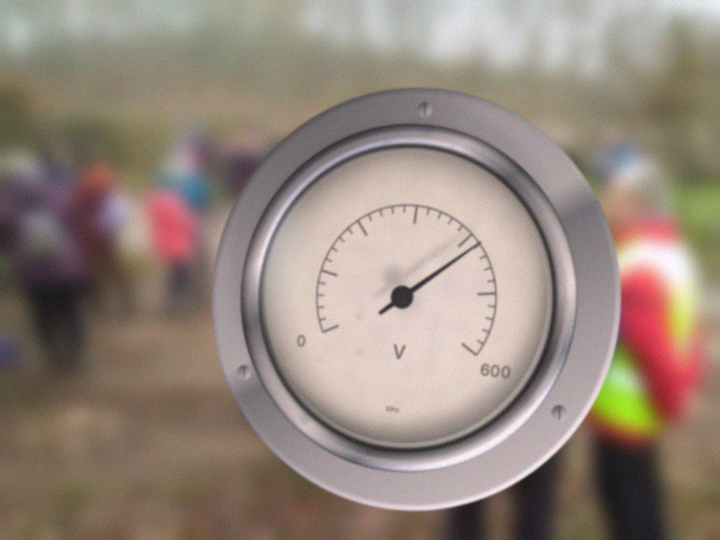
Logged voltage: 420 V
